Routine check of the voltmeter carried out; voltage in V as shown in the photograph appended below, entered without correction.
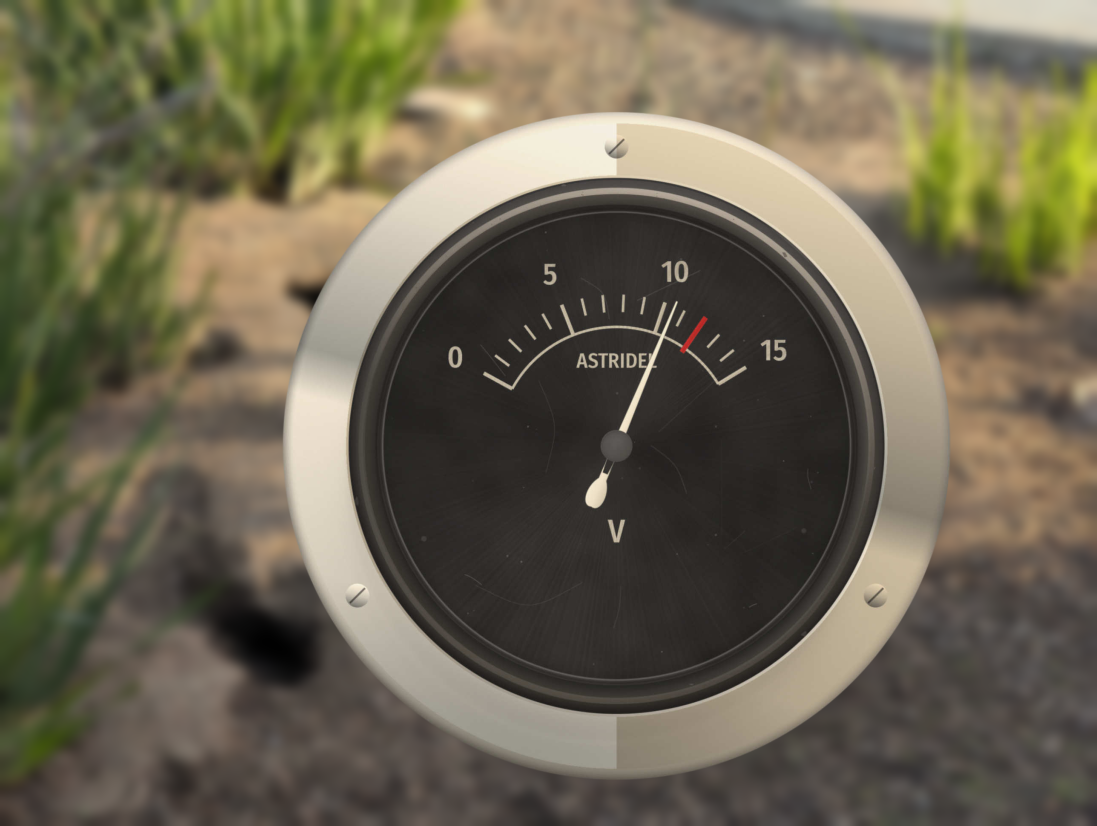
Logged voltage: 10.5 V
